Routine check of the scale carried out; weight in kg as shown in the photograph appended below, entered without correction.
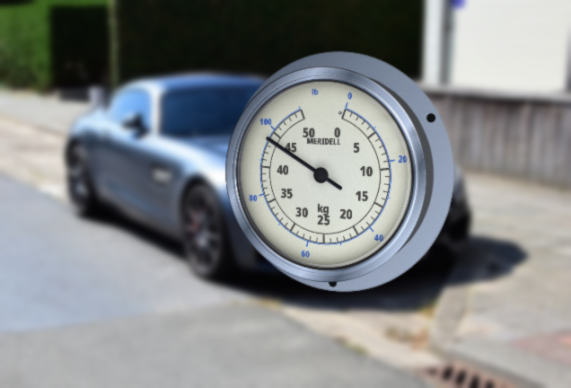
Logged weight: 44 kg
